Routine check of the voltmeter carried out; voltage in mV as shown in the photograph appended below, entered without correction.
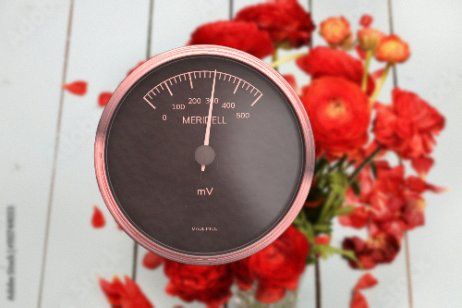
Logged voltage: 300 mV
